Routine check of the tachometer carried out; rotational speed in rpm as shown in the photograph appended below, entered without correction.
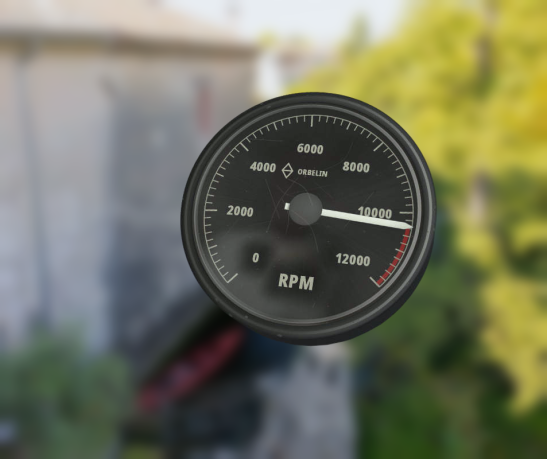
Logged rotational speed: 10400 rpm
